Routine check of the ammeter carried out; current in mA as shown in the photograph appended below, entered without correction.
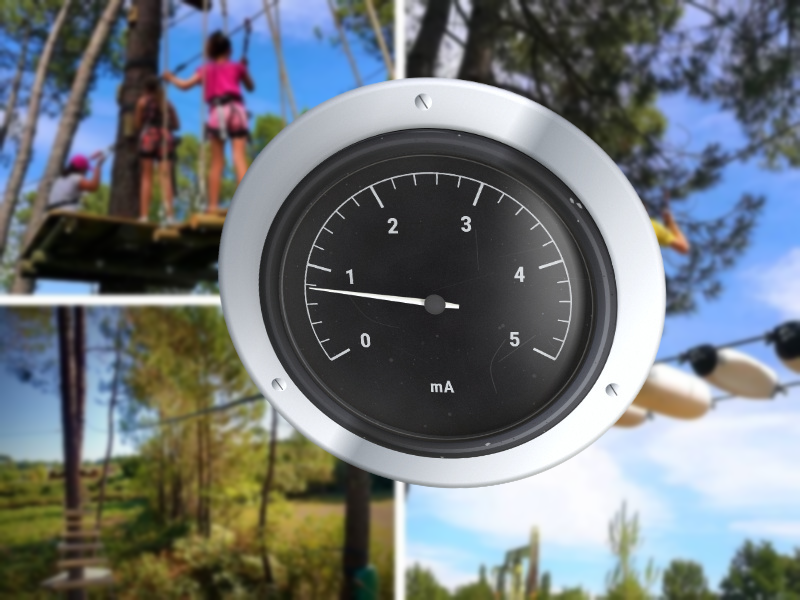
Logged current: 0.8 mA
